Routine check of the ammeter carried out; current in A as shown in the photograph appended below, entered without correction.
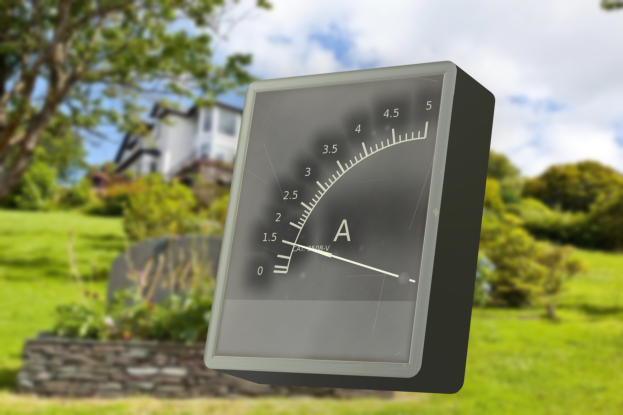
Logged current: 1.5 A
